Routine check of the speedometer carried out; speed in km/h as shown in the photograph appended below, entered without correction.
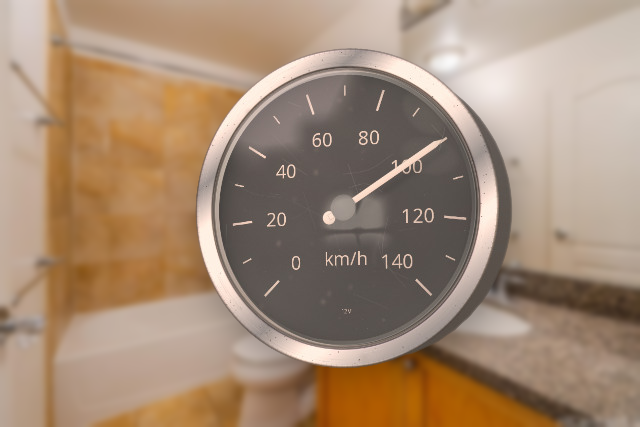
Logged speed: 100 km/h
